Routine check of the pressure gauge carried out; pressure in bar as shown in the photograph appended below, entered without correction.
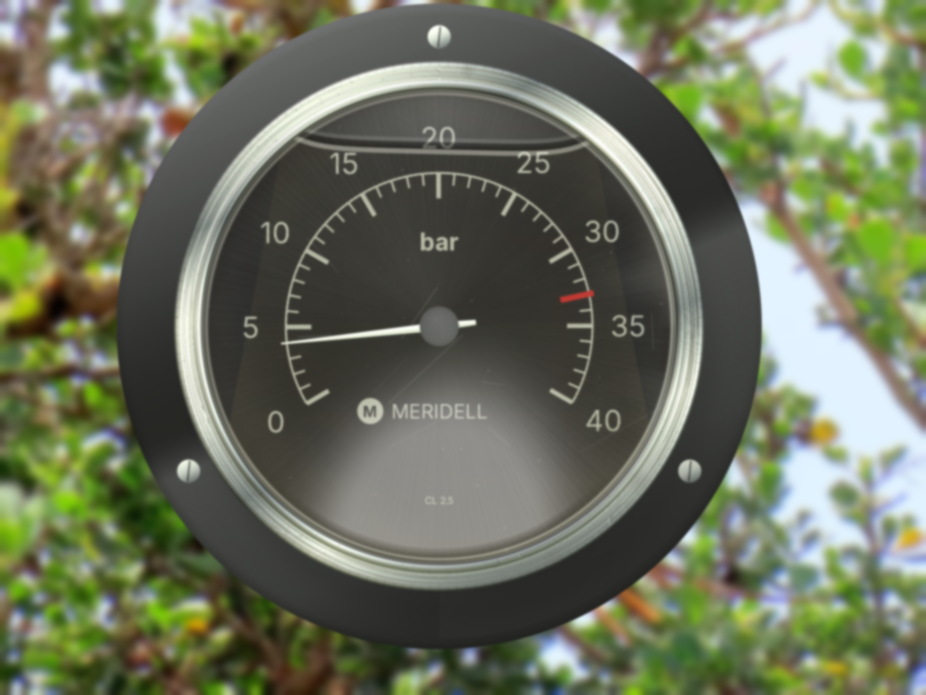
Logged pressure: 4 bar
